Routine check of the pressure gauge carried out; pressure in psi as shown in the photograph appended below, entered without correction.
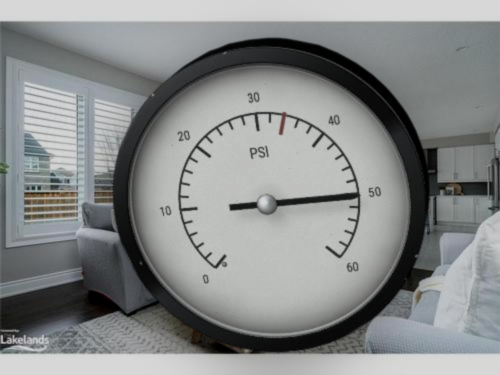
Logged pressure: 50 psi
